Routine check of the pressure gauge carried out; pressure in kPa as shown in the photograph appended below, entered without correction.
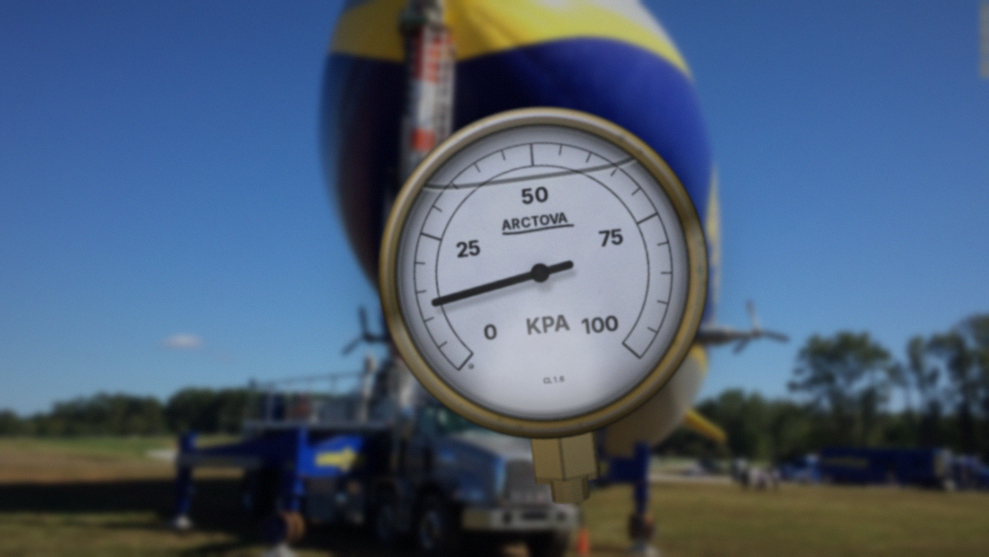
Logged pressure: 12.5 kPa
